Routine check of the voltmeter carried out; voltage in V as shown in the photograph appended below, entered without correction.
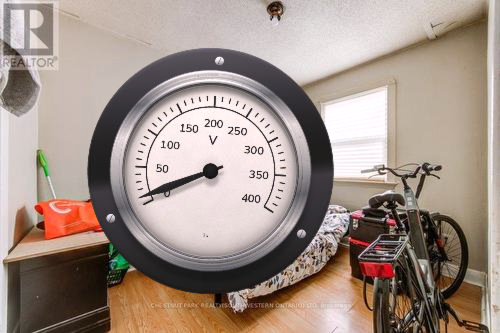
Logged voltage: 10 V
